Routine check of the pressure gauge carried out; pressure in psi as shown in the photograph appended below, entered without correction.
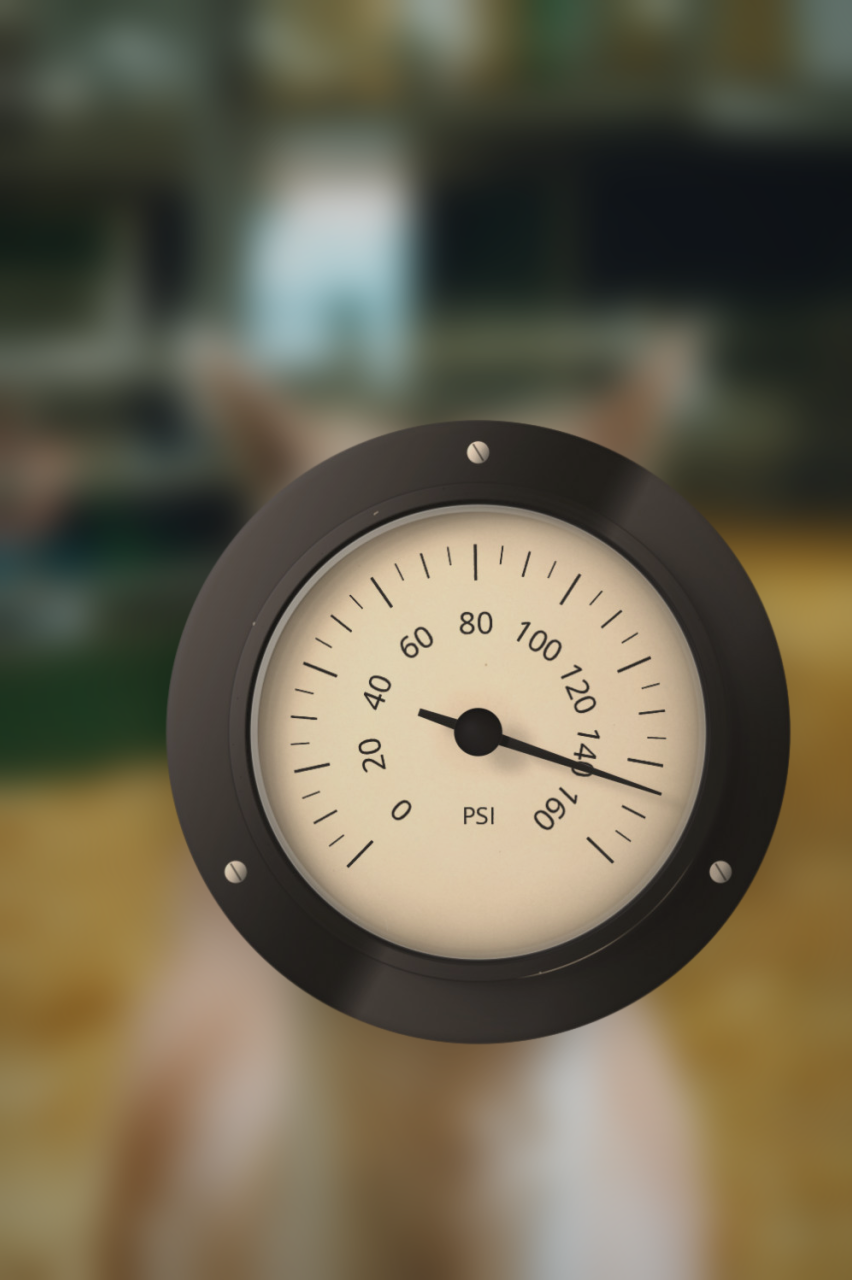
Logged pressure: 145 psi
